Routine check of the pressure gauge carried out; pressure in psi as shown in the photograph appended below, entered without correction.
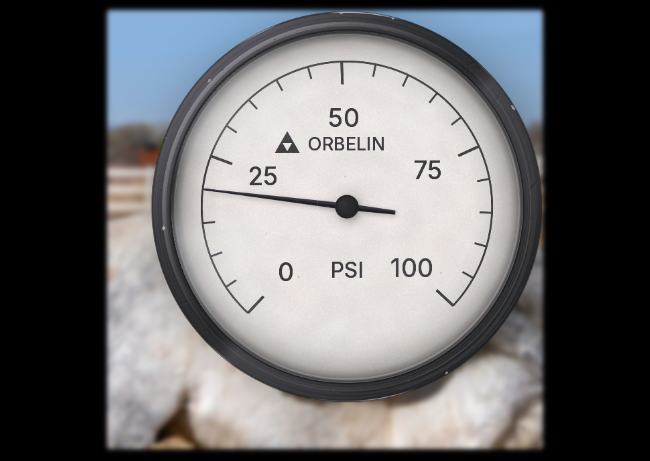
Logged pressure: 20 psi
